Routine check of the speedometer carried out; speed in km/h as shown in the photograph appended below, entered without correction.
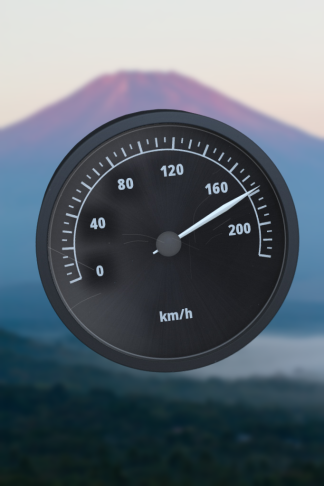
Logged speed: 177.5 km/h
